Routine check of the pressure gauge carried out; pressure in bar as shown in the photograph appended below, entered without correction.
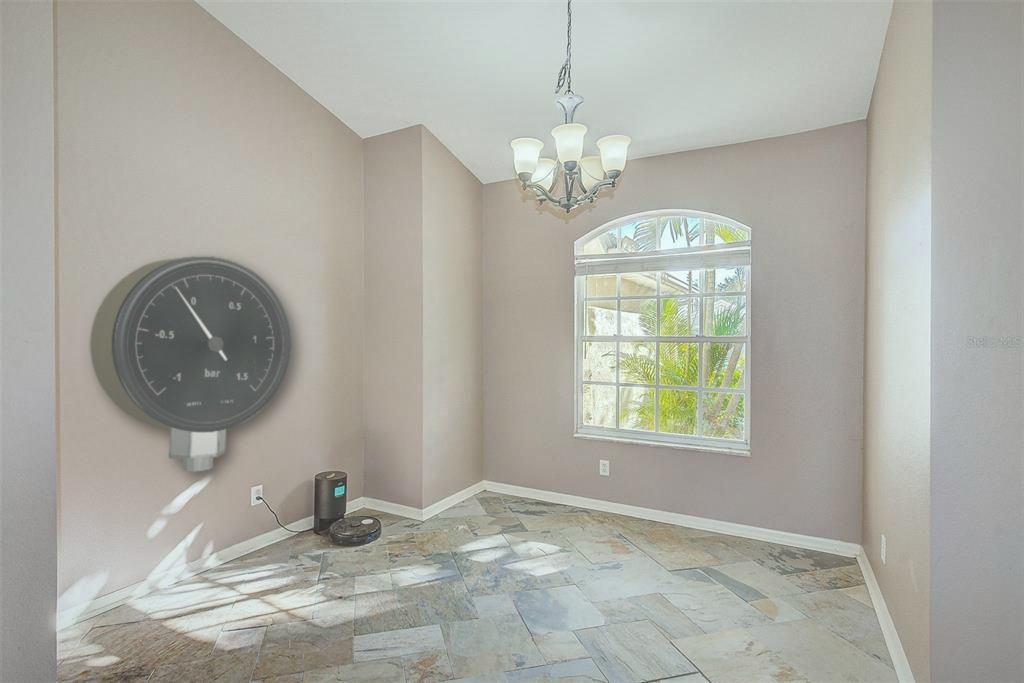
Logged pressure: -0.1 bar
